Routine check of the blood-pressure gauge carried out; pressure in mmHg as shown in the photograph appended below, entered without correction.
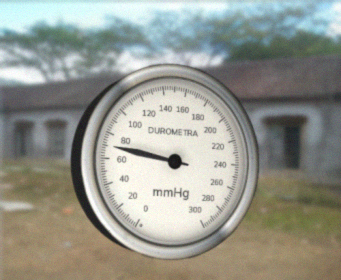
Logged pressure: 70 mmHg
